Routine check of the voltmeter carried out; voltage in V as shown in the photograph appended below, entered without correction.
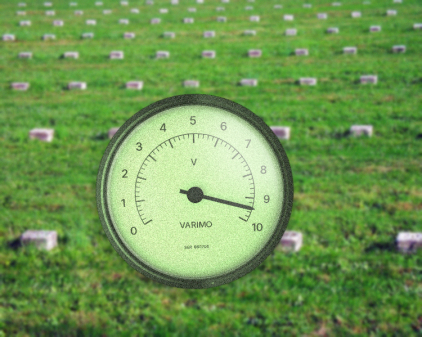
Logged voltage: 9.4 V
